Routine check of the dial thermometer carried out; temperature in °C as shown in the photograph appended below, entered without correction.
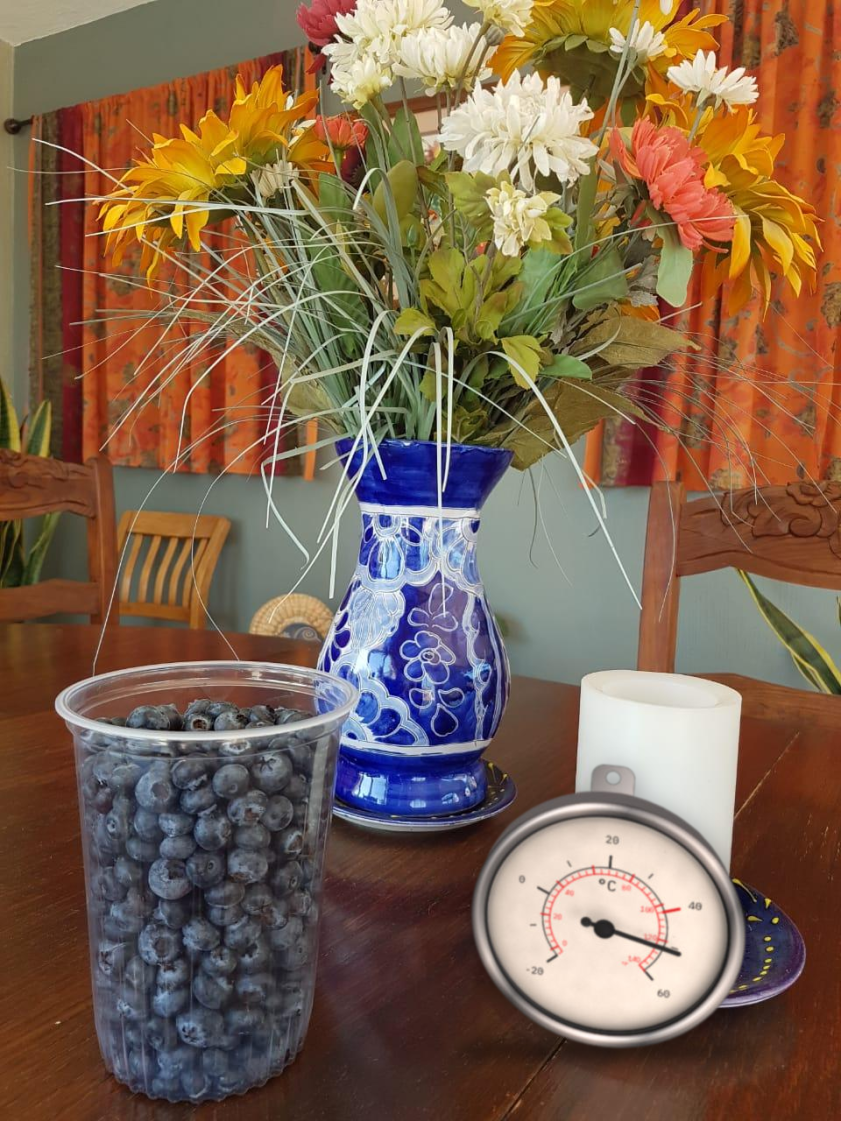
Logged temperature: 50 °C
